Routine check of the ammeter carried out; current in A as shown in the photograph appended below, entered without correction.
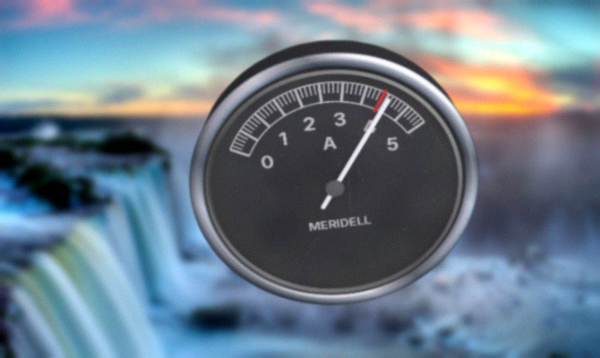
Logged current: 4 A
